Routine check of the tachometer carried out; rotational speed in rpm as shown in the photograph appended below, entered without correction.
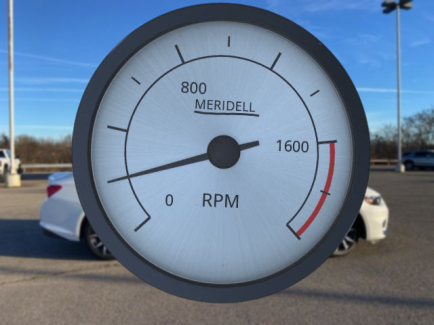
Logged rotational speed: 200 rpm
